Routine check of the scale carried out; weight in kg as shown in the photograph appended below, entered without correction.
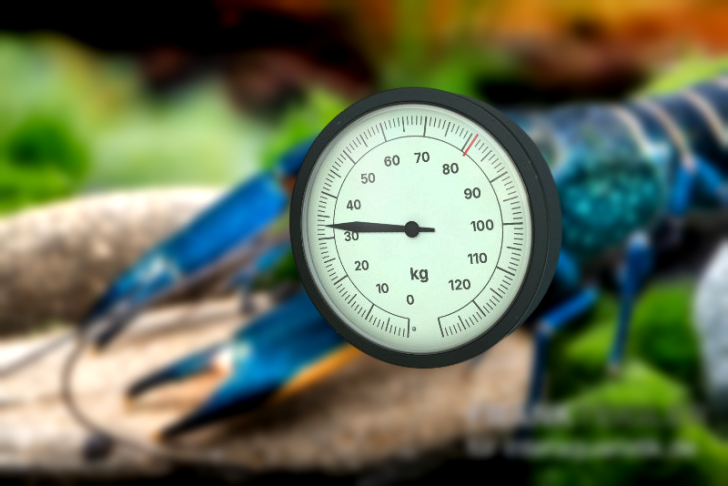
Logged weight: 33 kg
